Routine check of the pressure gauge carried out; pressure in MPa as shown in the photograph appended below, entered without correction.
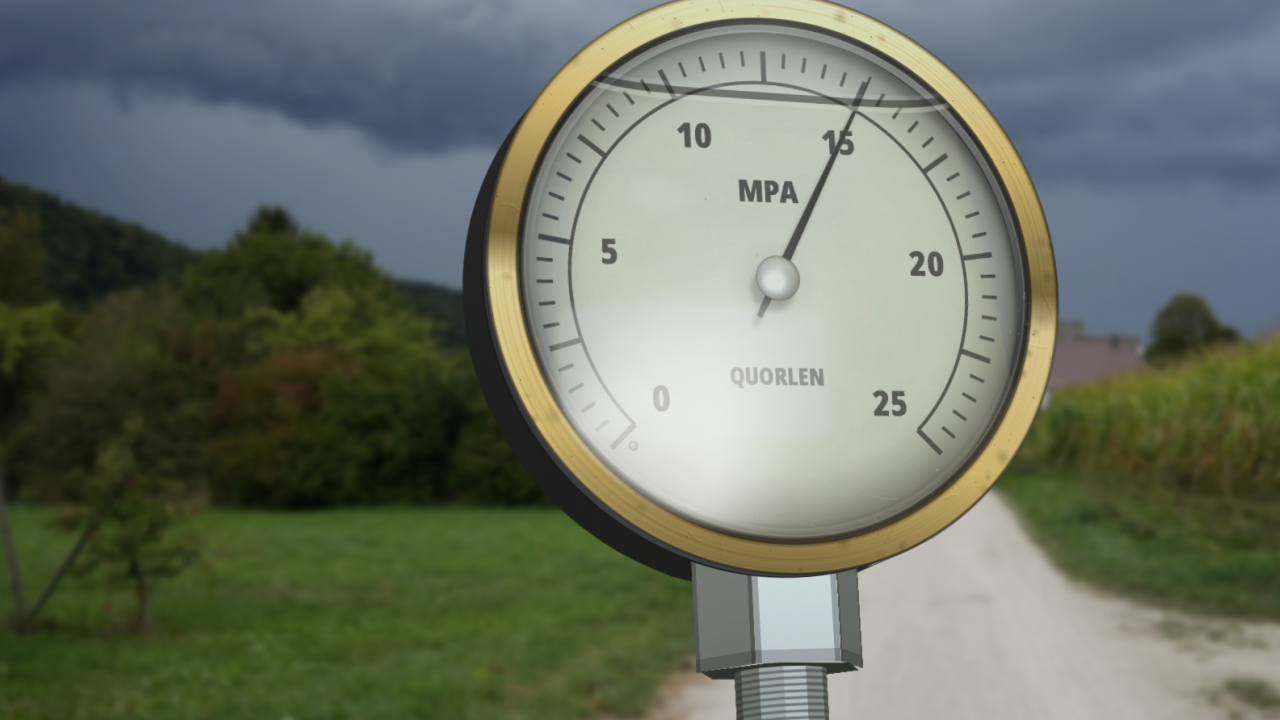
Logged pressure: 15 MPa
